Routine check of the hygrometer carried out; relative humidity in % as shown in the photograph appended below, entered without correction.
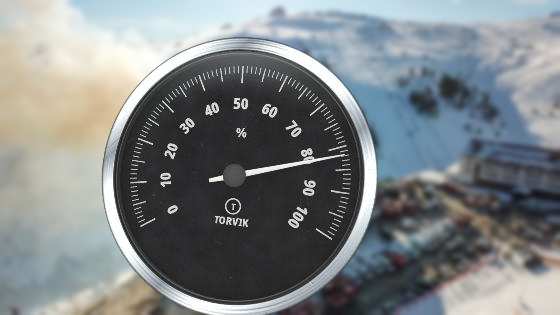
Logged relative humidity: 82 %
